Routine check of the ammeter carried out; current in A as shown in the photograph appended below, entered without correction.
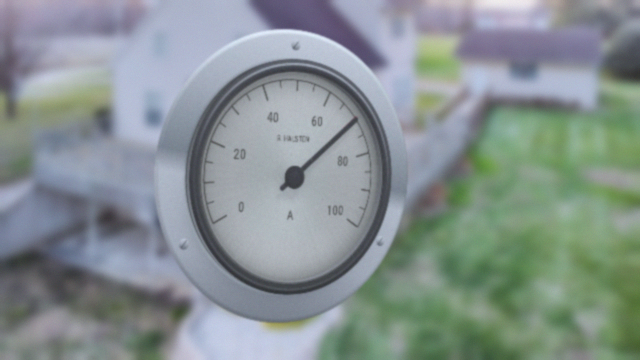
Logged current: 70 A
